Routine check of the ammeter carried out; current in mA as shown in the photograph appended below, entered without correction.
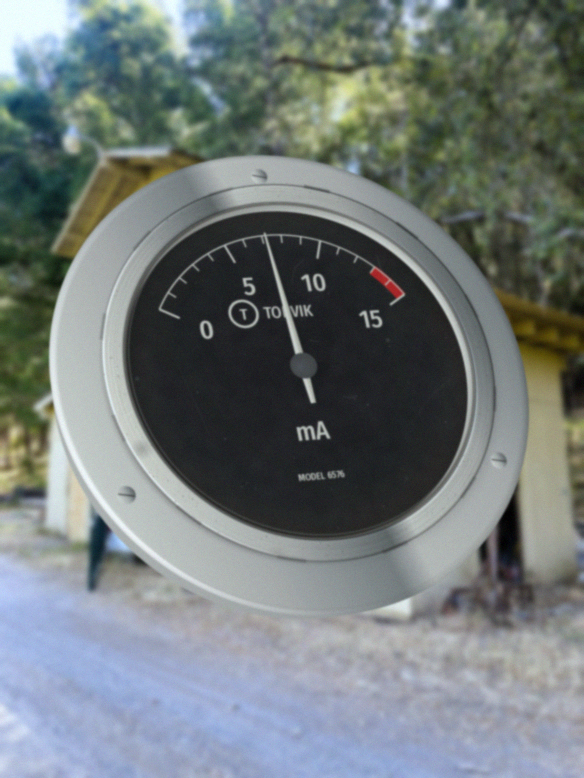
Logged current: 7 mA
